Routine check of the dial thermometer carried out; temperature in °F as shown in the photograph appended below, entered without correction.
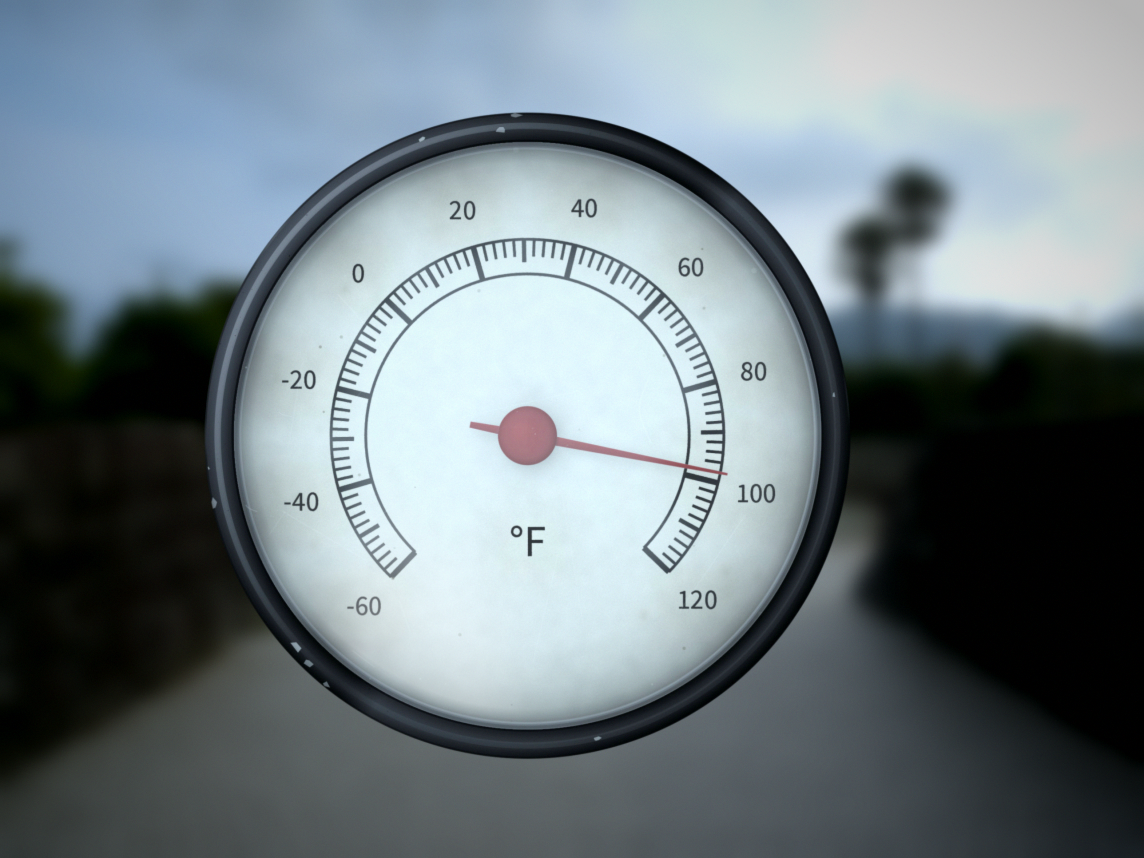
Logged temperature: 98 °F
